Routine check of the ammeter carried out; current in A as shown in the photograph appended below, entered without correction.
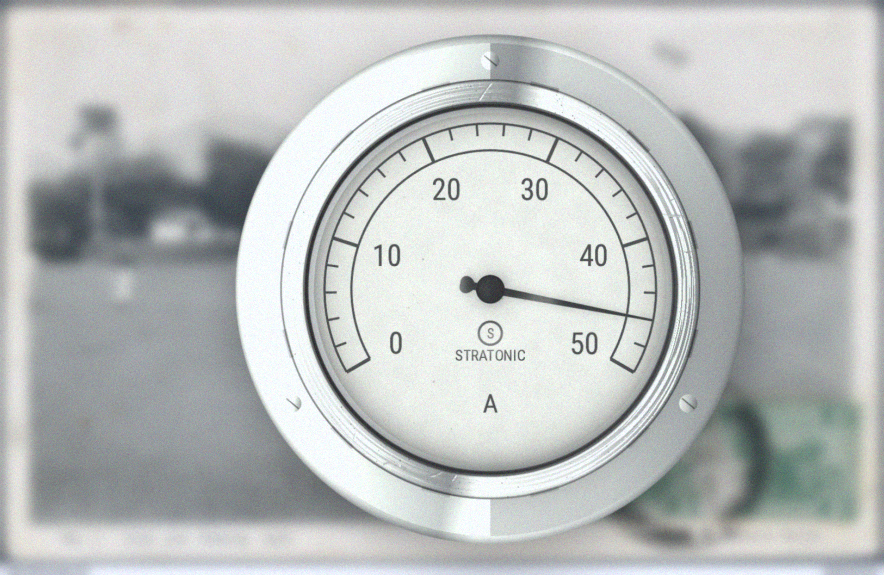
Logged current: 46 A
